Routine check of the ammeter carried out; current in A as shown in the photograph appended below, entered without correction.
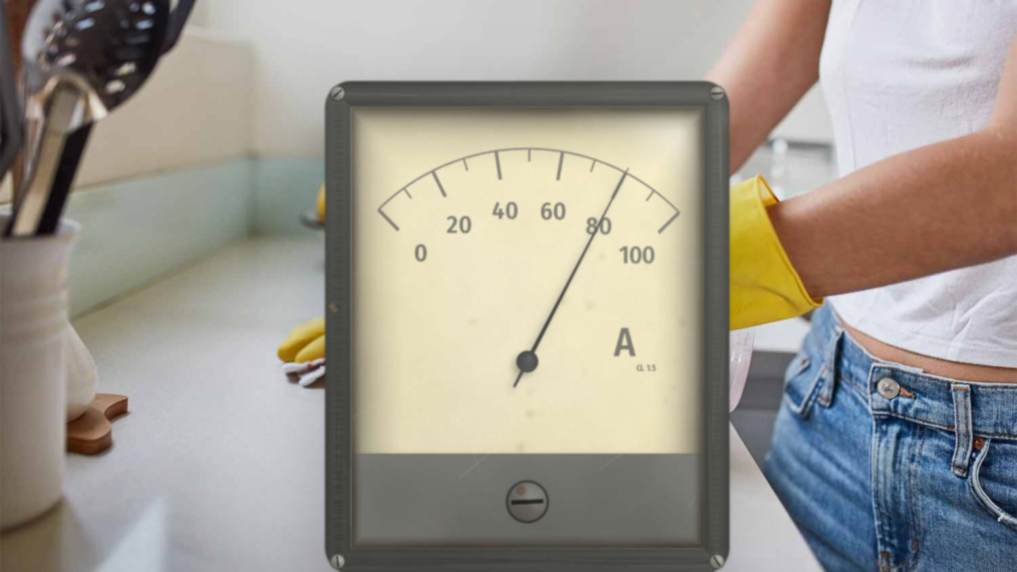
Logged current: 80 A
